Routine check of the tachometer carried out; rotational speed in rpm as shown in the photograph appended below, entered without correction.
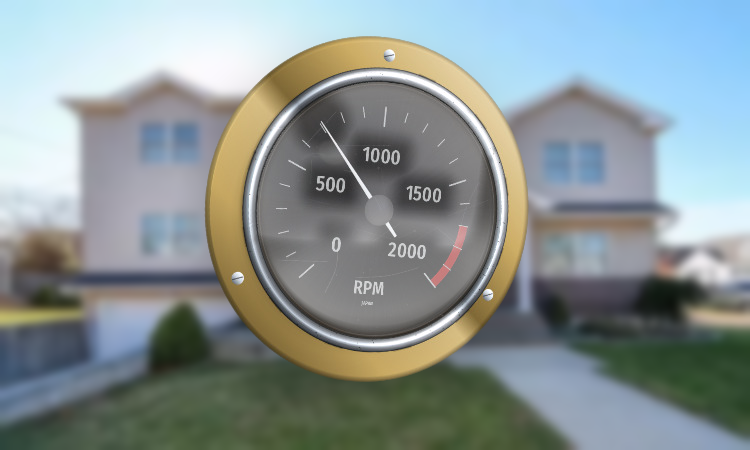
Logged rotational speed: 700 rpm
